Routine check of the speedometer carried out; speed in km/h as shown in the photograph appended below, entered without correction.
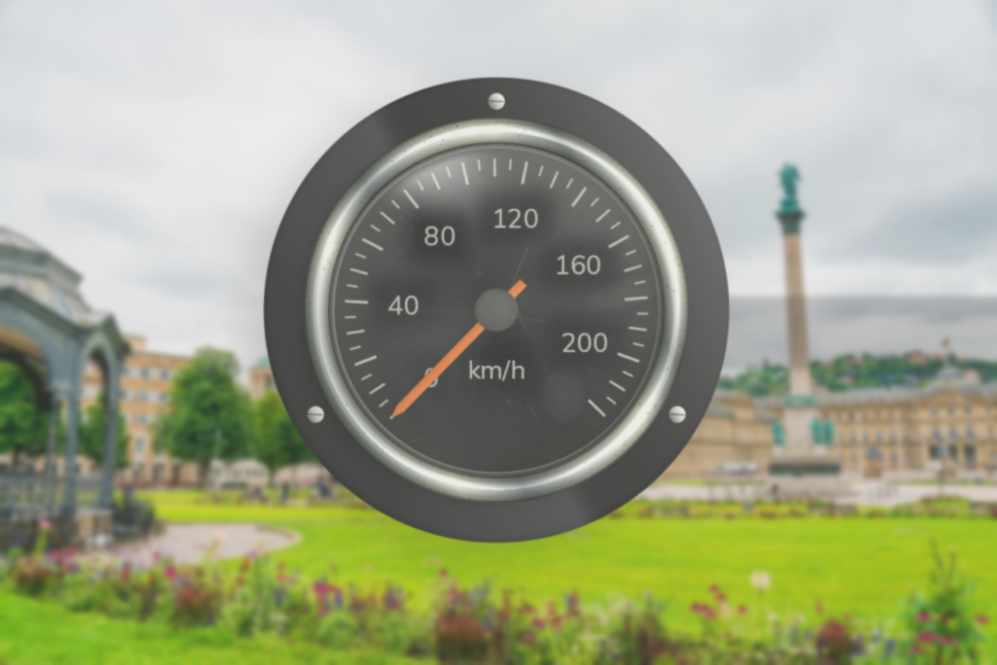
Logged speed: 0 km/h
